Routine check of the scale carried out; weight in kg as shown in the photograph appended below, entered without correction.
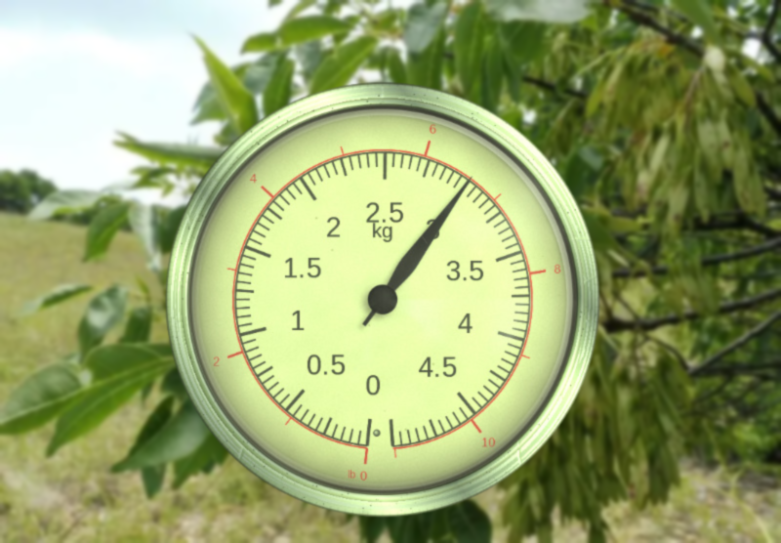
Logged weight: 3 kg
